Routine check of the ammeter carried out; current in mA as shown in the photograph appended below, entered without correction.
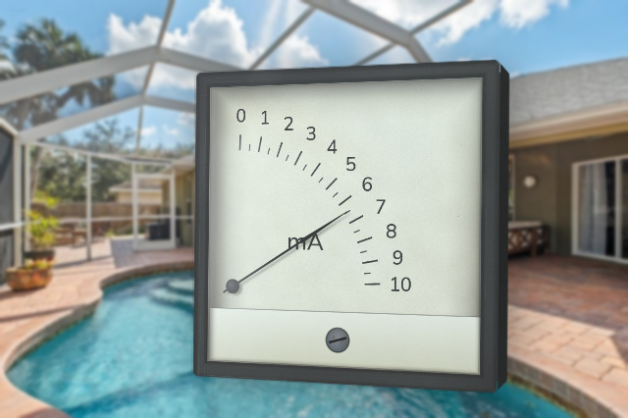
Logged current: 6.5 mA
